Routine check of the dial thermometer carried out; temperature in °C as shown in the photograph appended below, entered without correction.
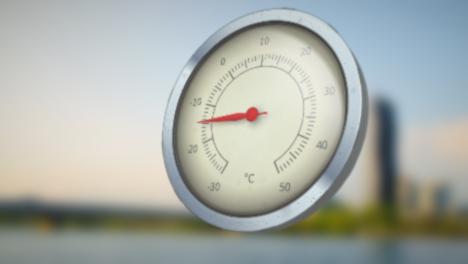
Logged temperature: -15 °C
